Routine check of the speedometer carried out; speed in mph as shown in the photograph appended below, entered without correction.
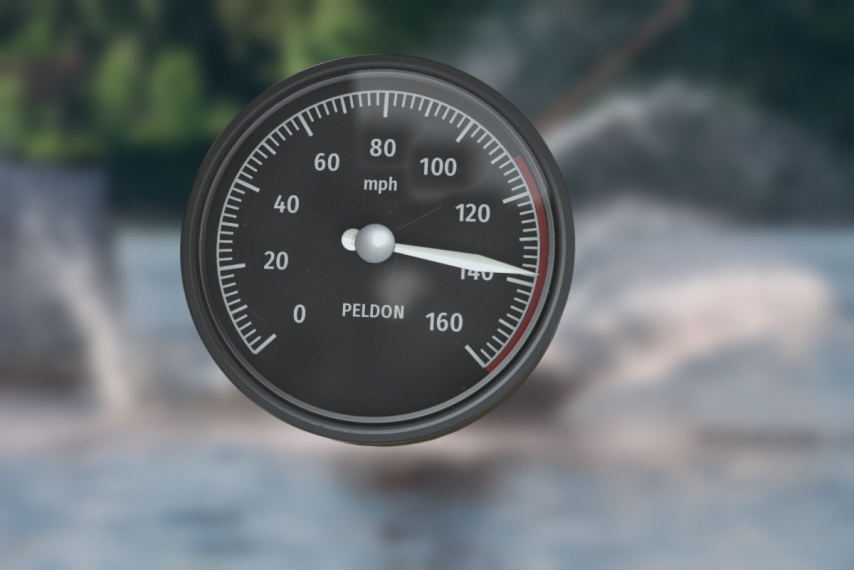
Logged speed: 138 mph
